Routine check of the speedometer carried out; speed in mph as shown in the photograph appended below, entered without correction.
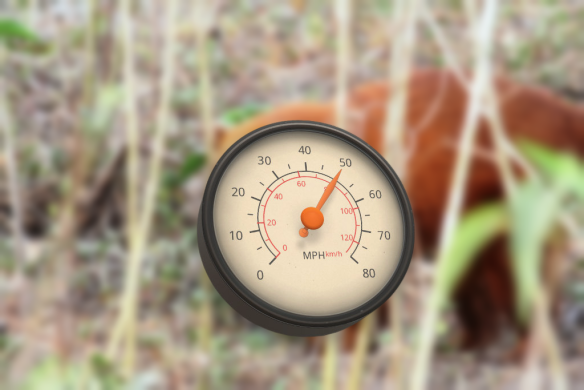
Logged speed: 50 mph
